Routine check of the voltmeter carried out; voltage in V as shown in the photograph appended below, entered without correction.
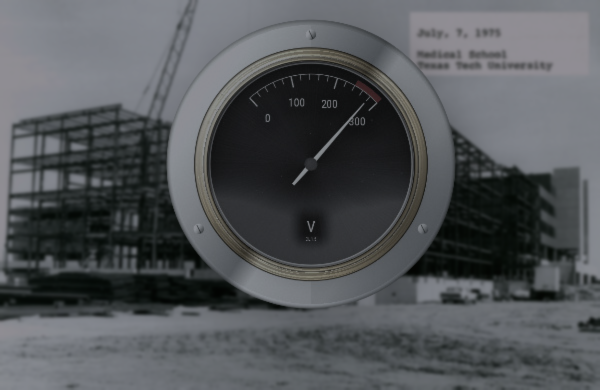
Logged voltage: 280 V
